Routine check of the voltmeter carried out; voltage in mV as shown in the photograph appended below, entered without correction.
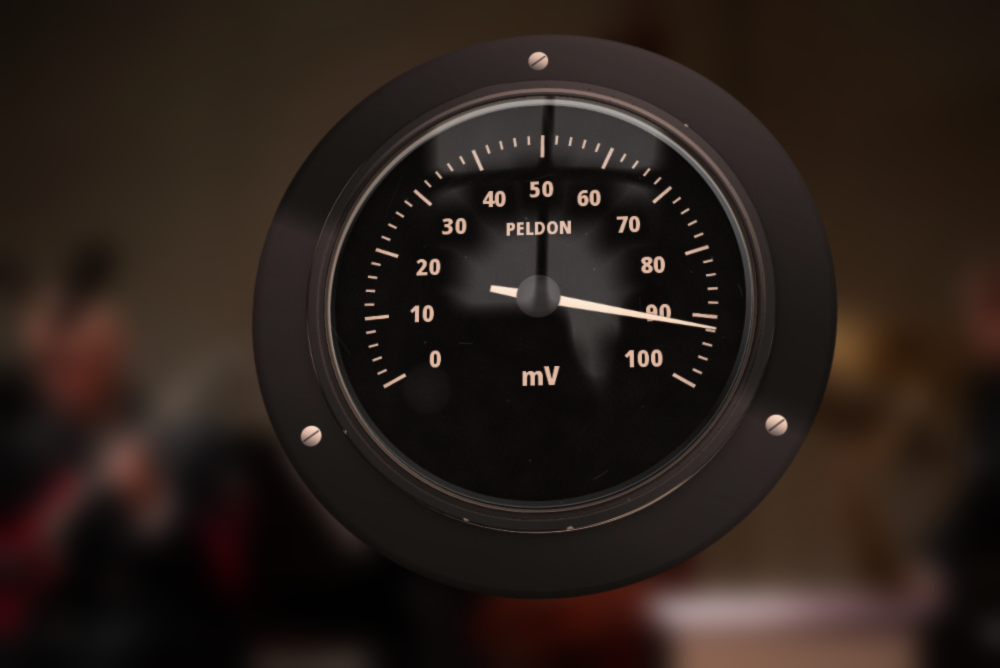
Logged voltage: 92 mV
